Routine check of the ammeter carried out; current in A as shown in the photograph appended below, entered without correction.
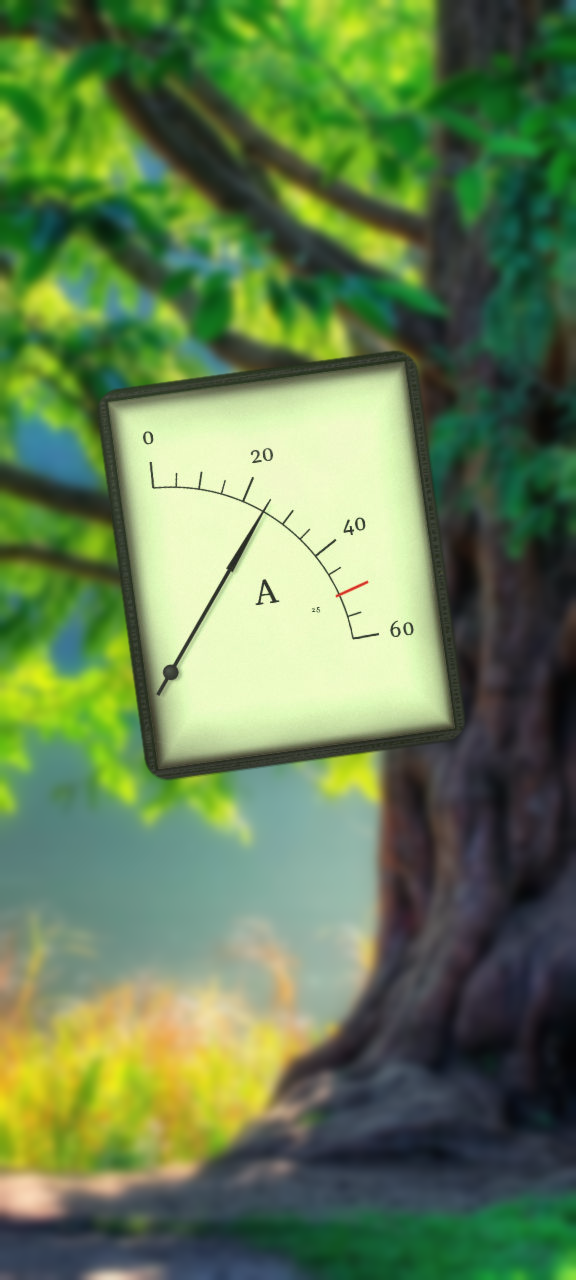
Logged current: 25 A
